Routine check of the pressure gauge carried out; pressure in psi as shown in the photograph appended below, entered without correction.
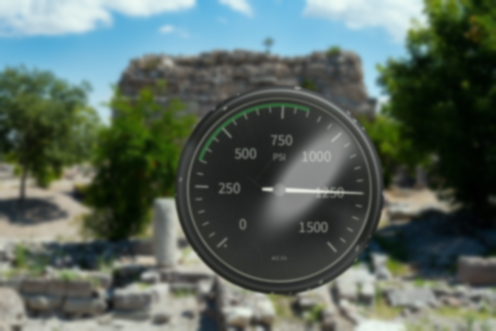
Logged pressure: 1250 psi
